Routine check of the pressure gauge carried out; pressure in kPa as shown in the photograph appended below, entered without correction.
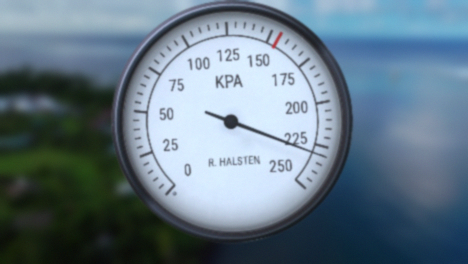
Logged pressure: 230 kPa
